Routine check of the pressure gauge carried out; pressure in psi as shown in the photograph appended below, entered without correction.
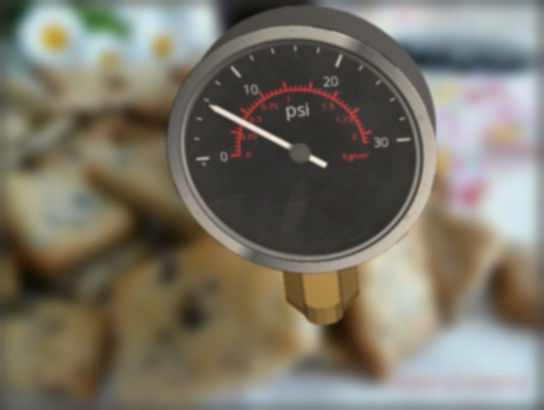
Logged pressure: 6 psi
